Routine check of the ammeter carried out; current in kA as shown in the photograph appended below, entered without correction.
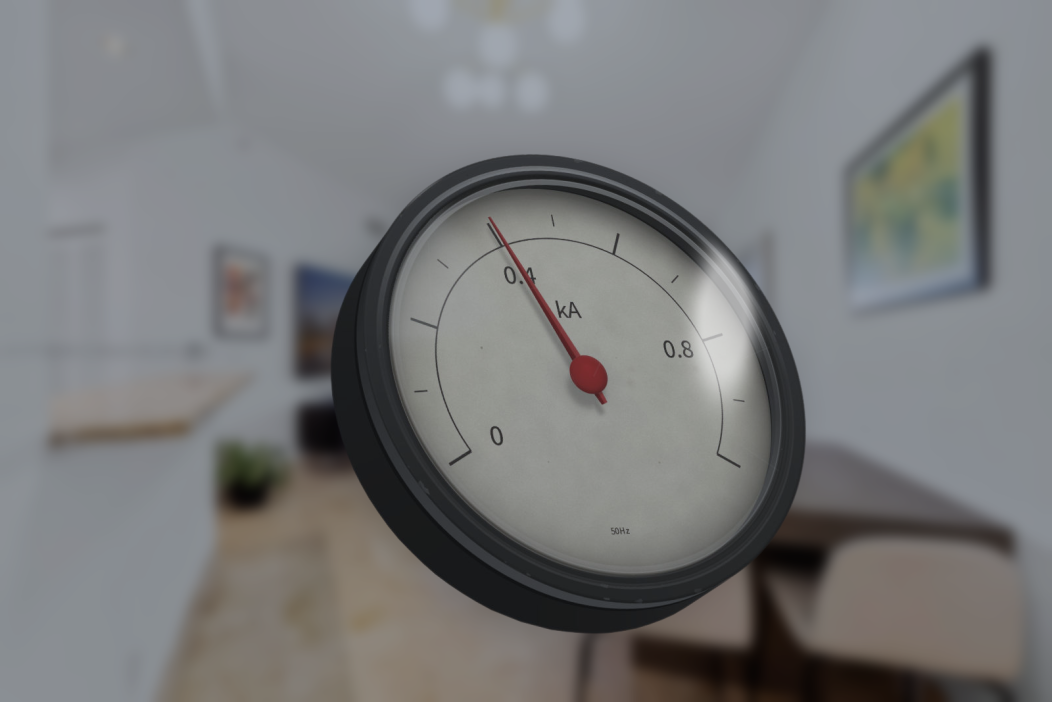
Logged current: 0.4 kA
